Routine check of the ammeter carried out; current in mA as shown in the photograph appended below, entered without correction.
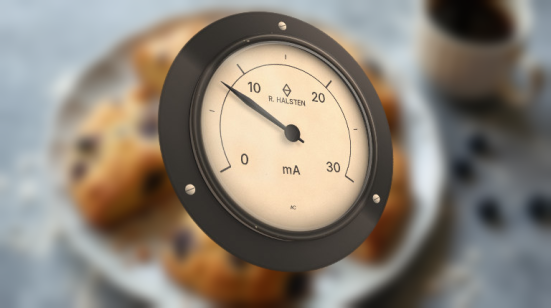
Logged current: 7.5 mA
